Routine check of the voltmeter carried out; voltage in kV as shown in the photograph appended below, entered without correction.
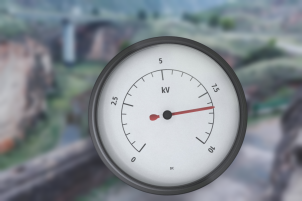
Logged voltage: 8.25 kV
